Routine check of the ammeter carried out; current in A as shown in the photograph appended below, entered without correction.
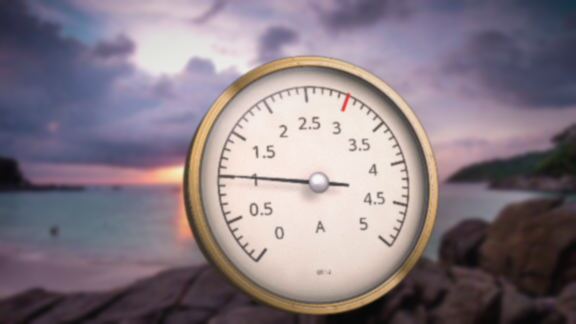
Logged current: 1 A
